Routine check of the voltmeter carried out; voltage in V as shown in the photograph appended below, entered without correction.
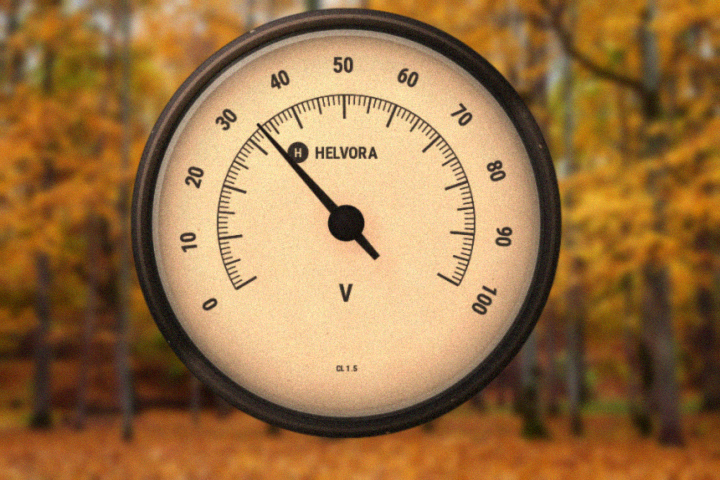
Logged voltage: 33 V
